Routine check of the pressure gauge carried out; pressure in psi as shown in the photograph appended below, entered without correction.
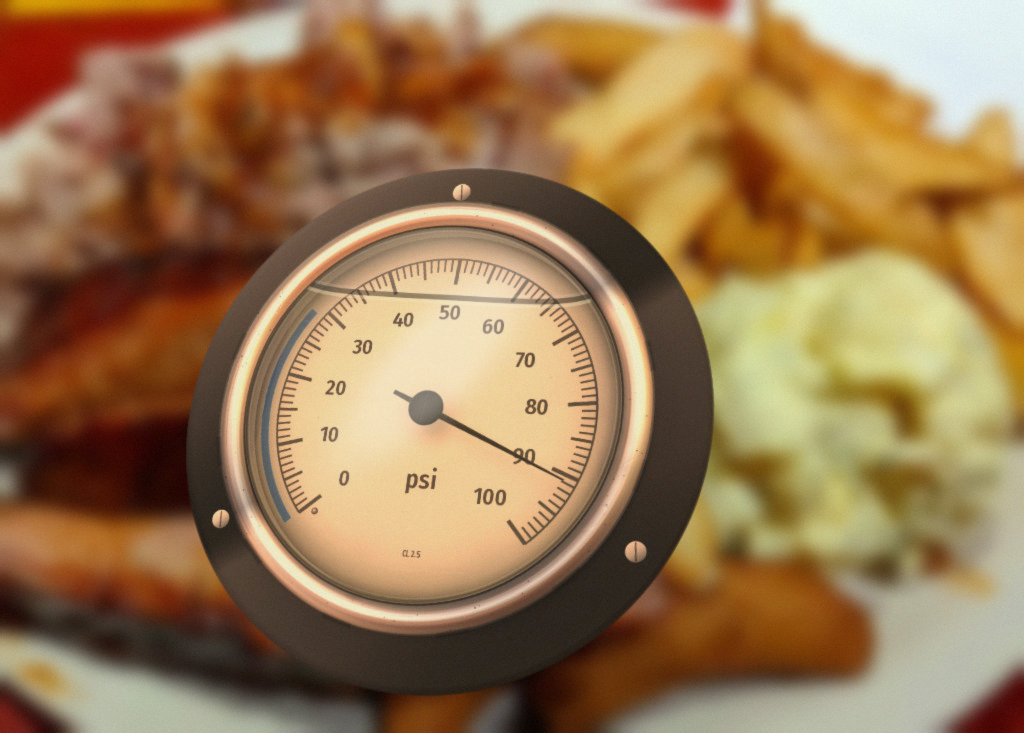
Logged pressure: 91 psi
